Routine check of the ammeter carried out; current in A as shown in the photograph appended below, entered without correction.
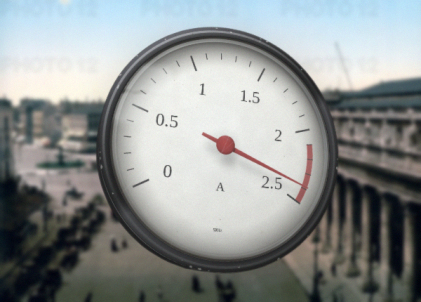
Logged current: 2.4 A
